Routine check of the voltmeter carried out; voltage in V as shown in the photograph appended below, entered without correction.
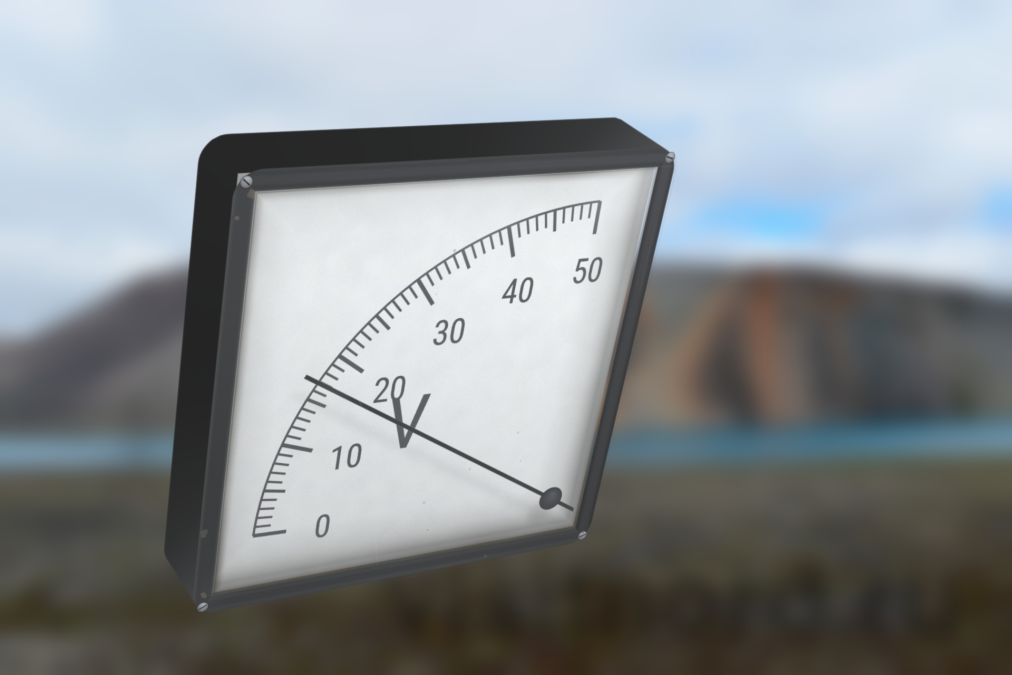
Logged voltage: 17 V
